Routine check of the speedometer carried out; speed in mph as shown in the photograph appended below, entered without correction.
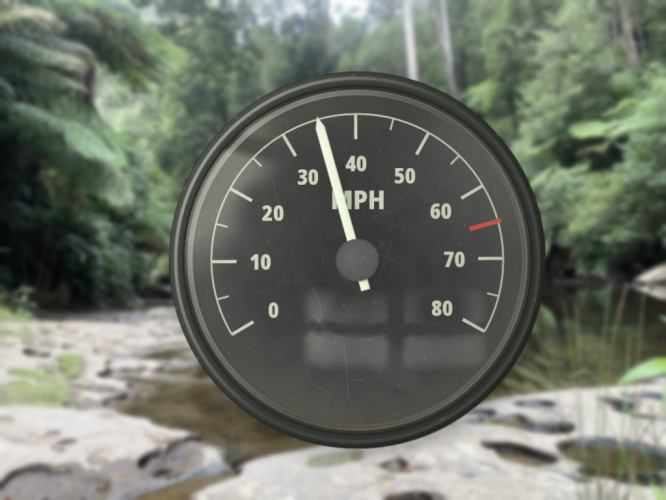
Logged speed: 35 mph
